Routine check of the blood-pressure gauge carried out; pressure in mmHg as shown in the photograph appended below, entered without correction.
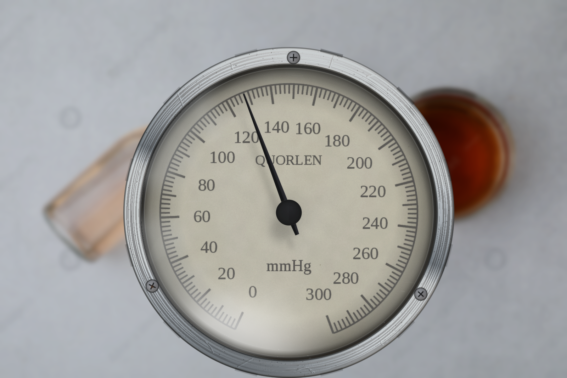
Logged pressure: 128 mmHg
